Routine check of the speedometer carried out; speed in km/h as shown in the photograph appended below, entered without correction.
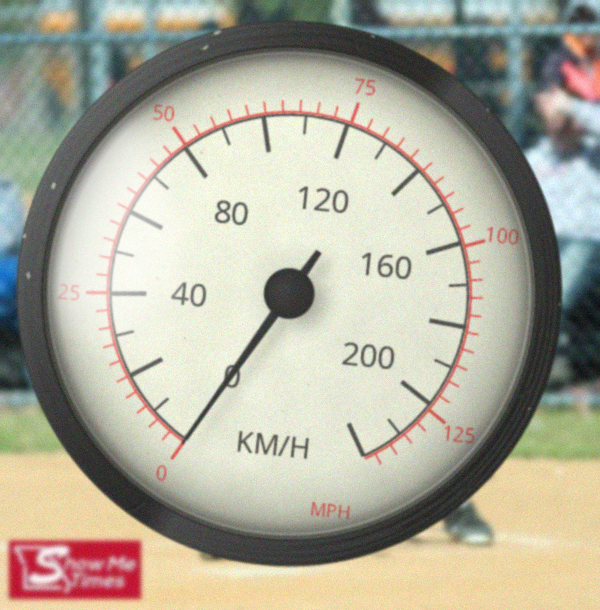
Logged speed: 0 km/h
